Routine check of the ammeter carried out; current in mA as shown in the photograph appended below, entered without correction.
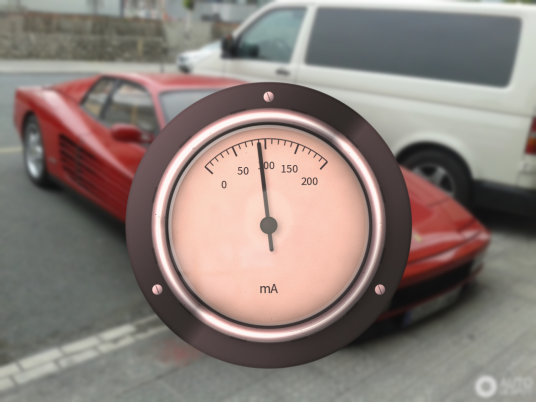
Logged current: 90 mA
